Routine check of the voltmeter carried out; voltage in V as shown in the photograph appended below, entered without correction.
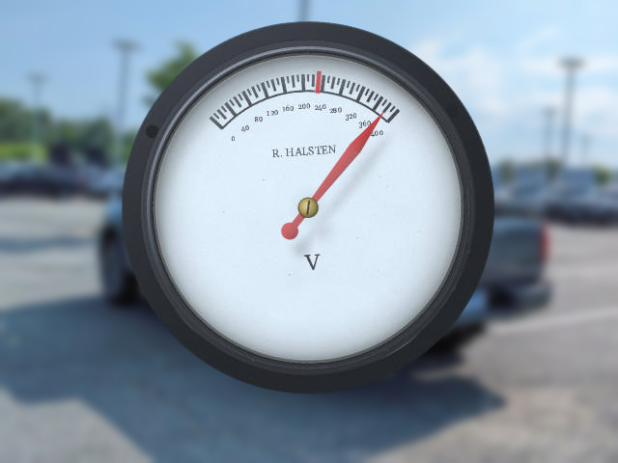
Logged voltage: 380 V
